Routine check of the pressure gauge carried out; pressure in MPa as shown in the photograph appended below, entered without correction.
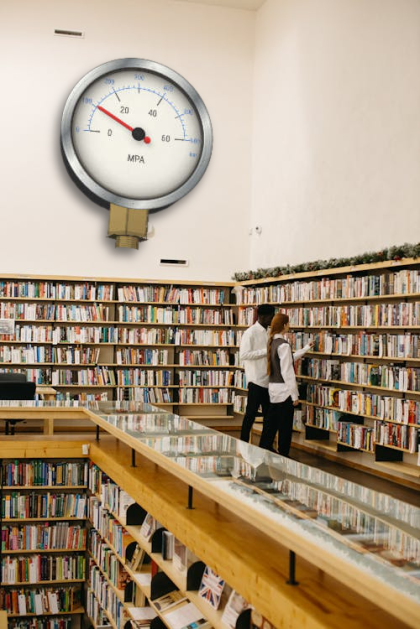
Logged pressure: 10 MPa
